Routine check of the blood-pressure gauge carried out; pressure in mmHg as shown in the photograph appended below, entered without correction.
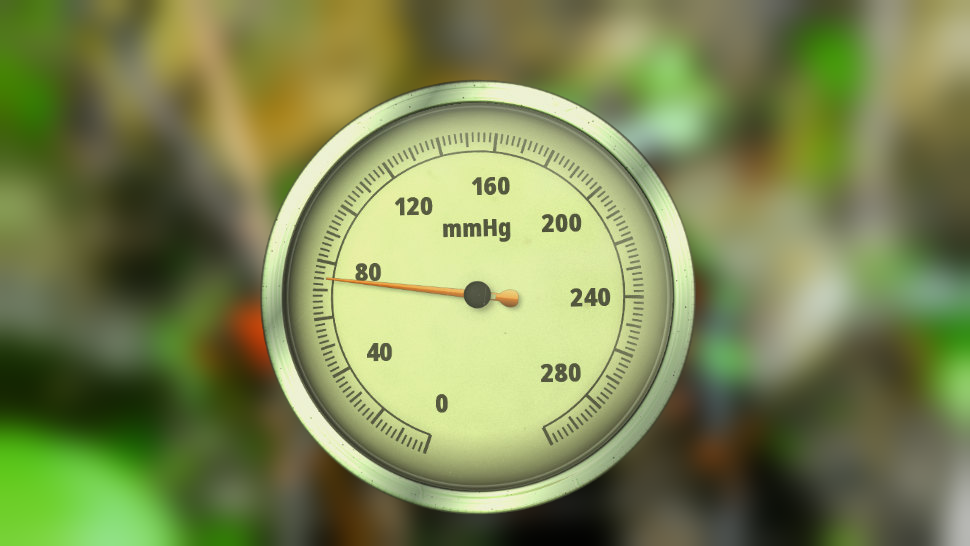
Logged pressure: 74 mmHg
